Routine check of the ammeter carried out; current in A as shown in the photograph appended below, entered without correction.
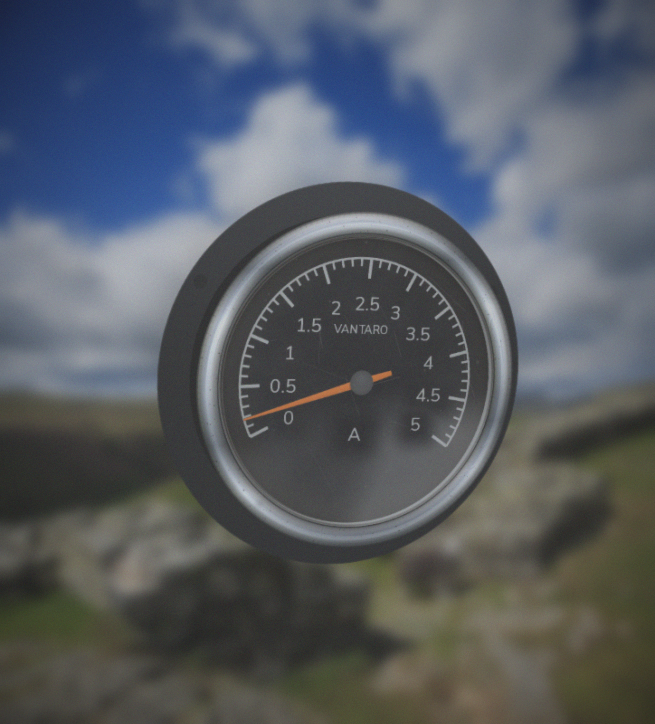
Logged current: 0.2 A
